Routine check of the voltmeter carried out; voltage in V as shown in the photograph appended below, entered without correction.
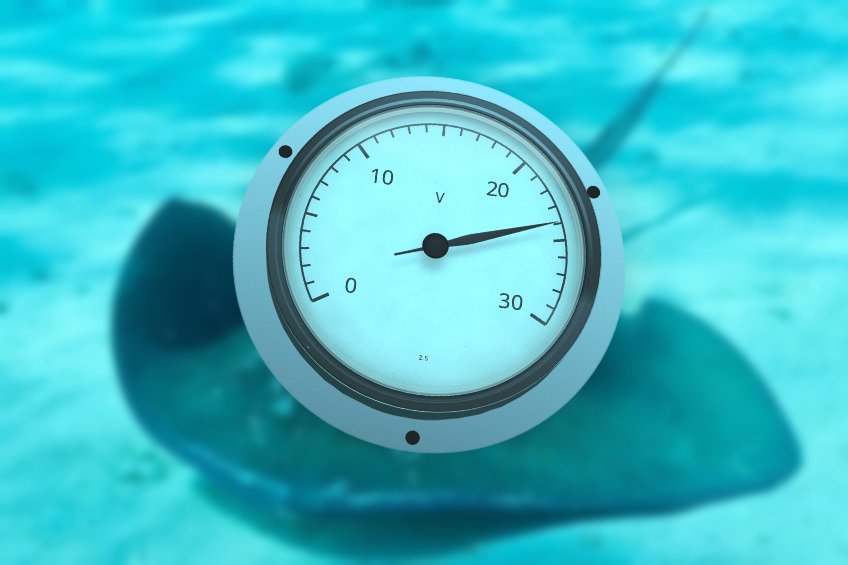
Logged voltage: 24 V
